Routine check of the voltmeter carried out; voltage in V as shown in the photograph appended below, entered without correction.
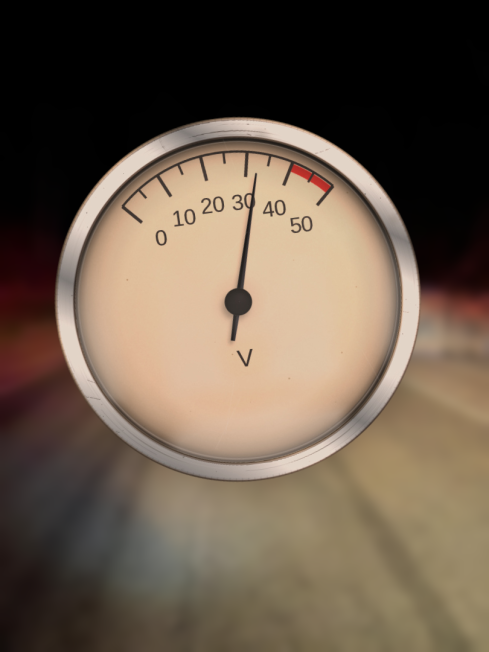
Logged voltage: 32.5 V
